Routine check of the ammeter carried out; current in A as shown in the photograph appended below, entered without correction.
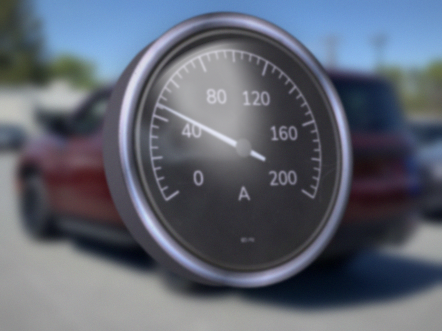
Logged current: 45 A
